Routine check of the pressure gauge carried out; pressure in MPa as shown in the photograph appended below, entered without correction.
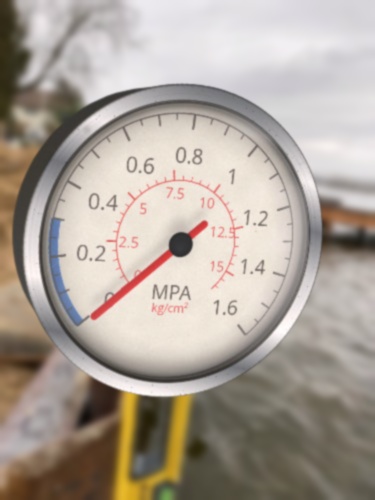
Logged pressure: 0 MPa
